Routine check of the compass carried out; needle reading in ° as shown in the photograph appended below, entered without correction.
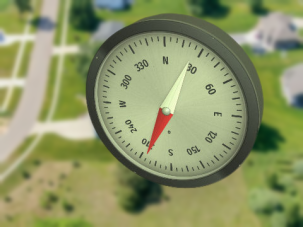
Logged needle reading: 205 °
